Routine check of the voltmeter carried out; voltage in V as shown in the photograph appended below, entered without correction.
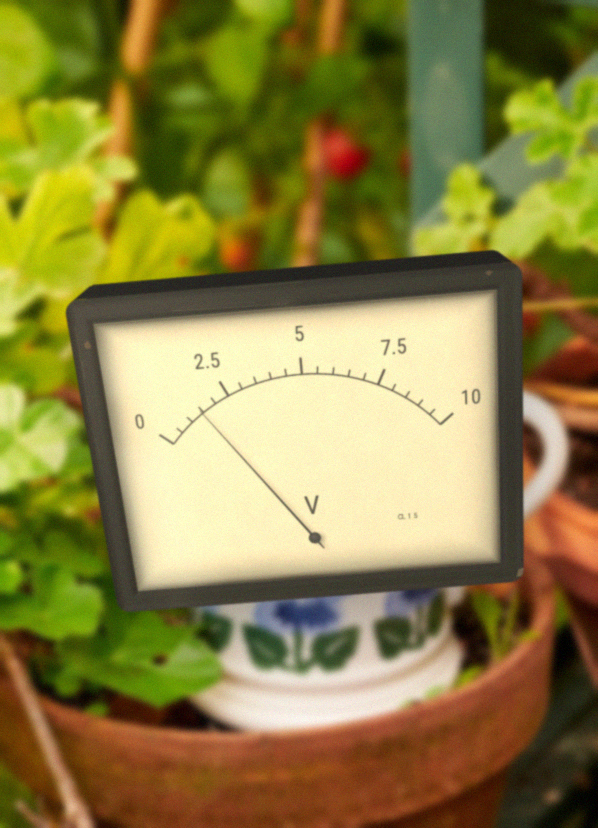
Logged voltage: 1.5 V
